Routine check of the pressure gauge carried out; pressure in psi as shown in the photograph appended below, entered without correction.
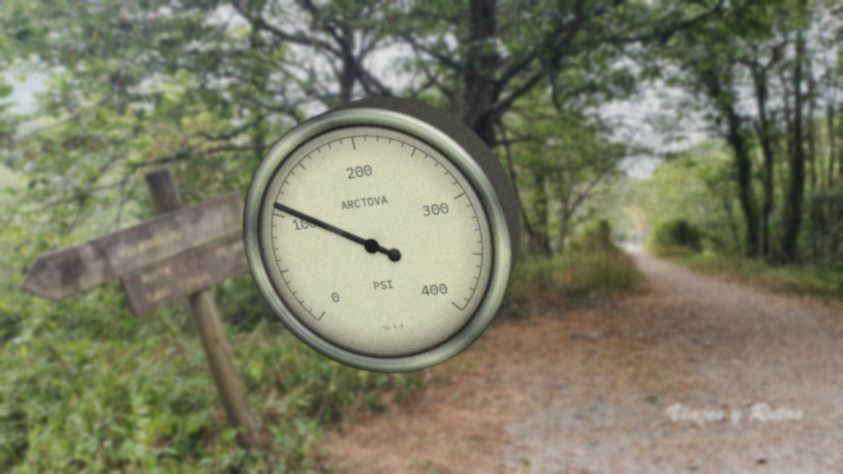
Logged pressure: 110 psi
